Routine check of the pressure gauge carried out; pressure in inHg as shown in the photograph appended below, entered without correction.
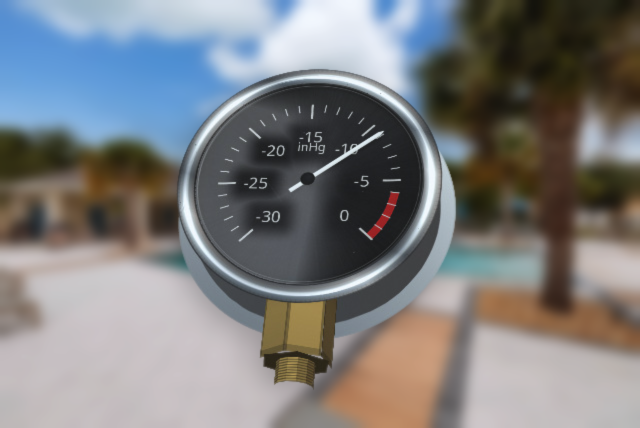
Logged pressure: -9 inHg
